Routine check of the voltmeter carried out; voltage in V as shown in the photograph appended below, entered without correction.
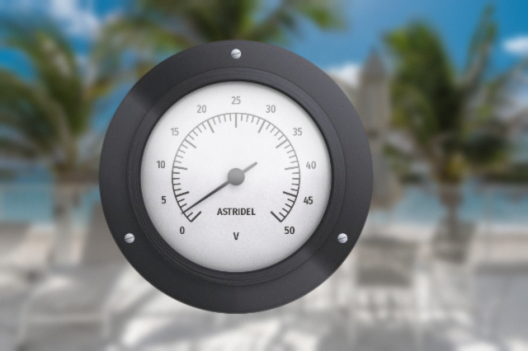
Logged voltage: 2 V
